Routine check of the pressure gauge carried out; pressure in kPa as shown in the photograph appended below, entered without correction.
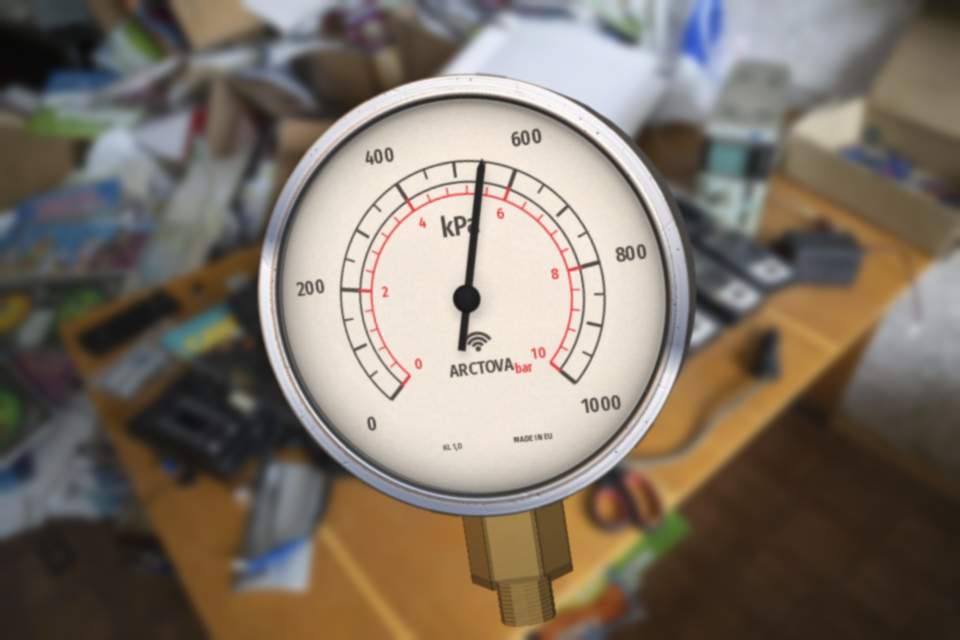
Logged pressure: 550 kPa
